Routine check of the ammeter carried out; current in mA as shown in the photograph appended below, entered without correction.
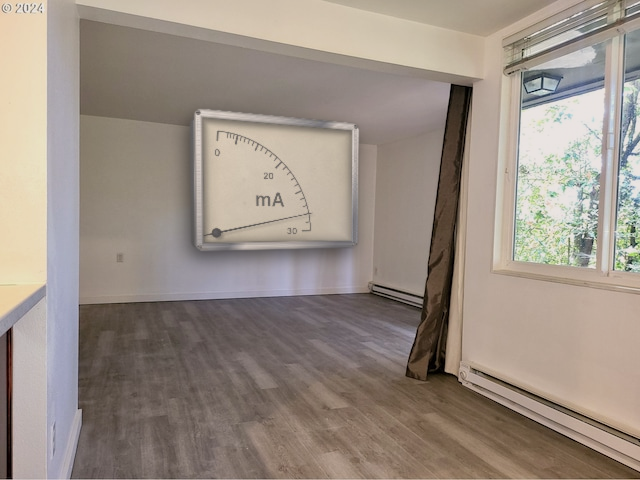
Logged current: 28 mA
